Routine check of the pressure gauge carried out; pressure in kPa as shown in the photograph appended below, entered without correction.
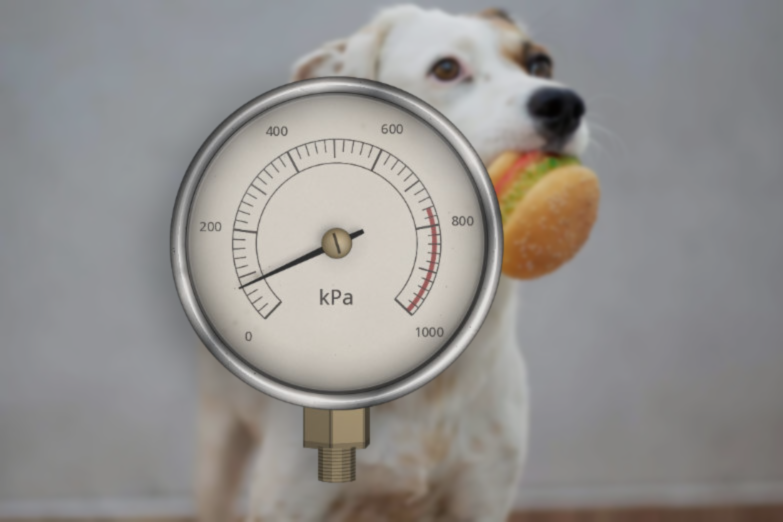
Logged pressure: 80 kPa
